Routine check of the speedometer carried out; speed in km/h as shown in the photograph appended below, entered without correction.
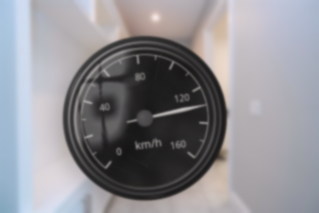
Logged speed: 130 km/h
